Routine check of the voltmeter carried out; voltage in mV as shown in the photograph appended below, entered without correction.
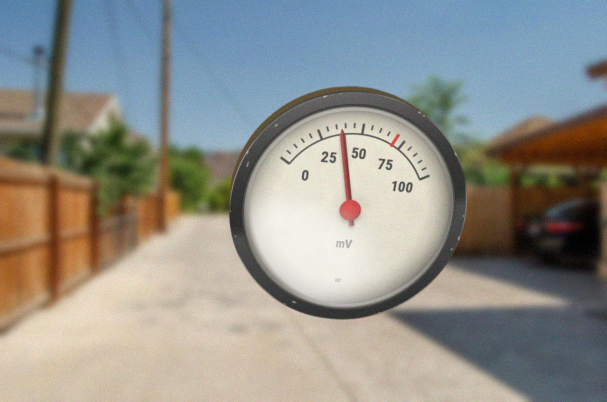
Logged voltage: 37.5 mV
